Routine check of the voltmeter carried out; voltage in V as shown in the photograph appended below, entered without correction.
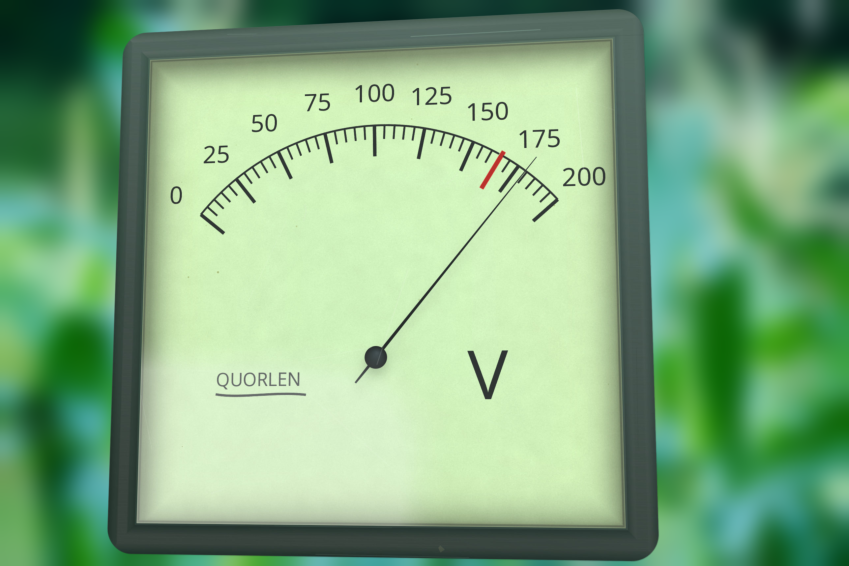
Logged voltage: 180 V
